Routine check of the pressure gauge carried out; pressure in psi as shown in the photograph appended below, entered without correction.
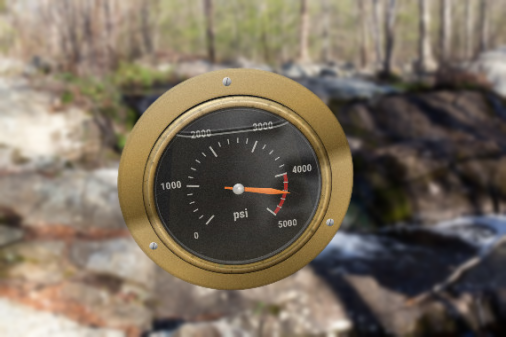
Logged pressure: 4400 psi
